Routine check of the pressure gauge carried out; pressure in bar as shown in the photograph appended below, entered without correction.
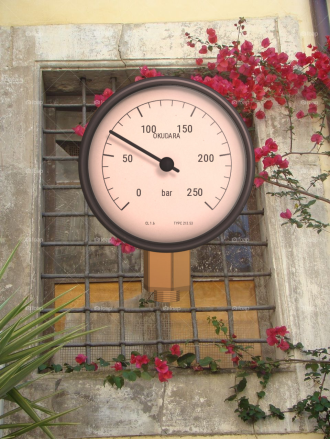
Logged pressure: 70 bar
